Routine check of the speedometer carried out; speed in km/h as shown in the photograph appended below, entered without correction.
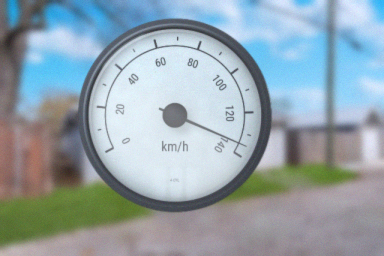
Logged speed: 135 km/h
